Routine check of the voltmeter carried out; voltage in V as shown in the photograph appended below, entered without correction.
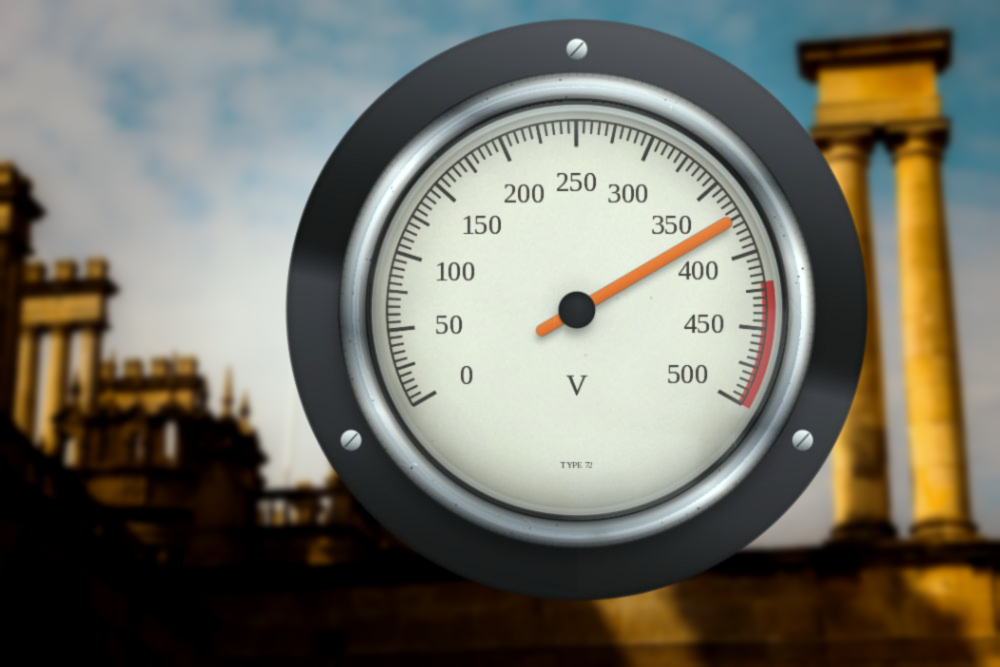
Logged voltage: 375 V
